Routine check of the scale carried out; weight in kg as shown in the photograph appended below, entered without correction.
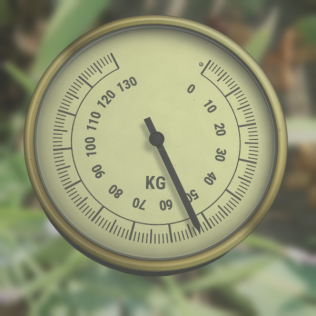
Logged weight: 53 kg
